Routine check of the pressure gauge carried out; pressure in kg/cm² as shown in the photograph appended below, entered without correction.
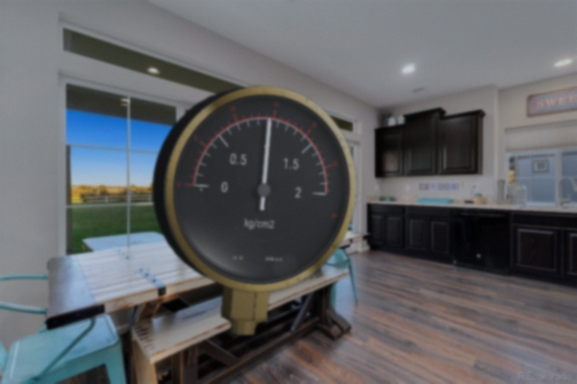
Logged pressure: 1 kg/cm²
